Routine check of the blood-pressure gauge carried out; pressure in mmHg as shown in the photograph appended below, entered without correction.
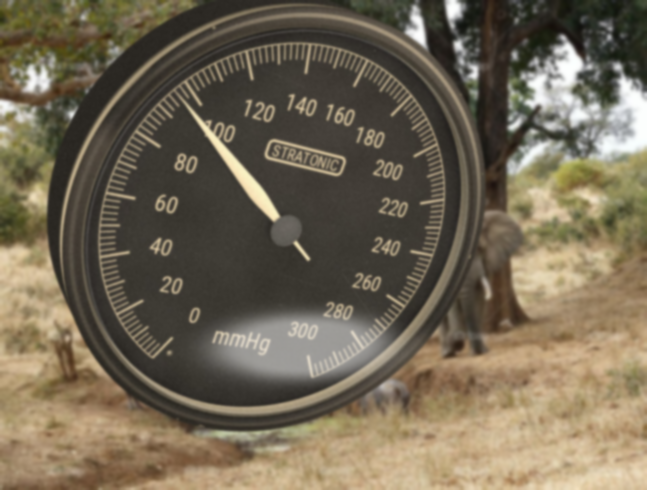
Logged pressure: 96 mmHg
